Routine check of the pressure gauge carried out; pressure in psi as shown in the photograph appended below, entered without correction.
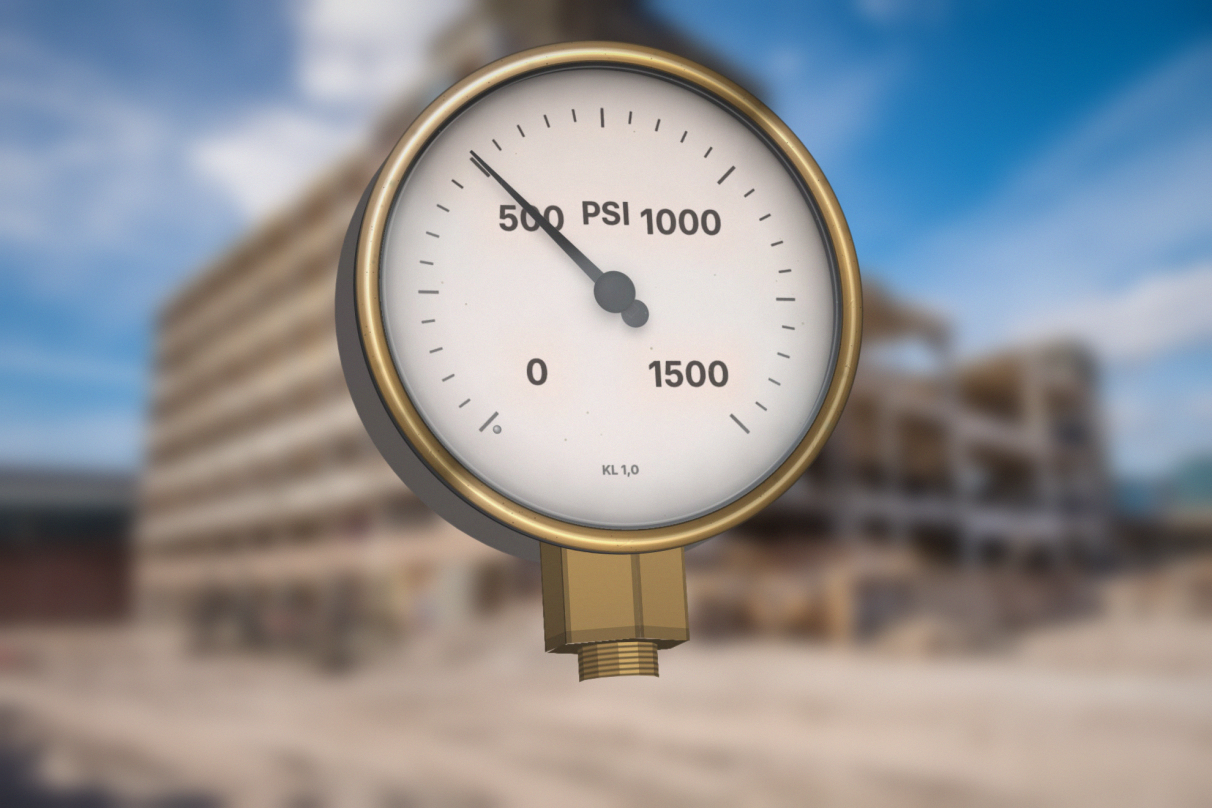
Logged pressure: 500 psi
